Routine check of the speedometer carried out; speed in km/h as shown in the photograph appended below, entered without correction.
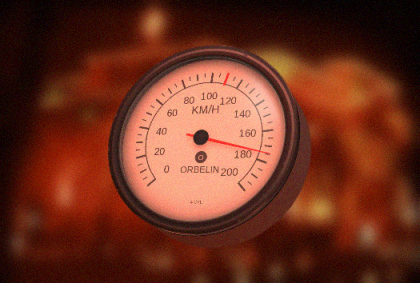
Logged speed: 175 km/h
